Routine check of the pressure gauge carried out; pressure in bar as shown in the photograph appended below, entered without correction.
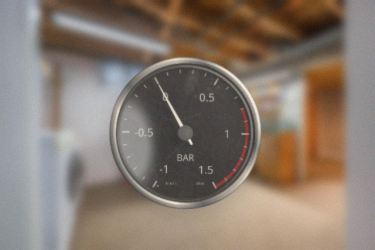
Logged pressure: 0 bar
